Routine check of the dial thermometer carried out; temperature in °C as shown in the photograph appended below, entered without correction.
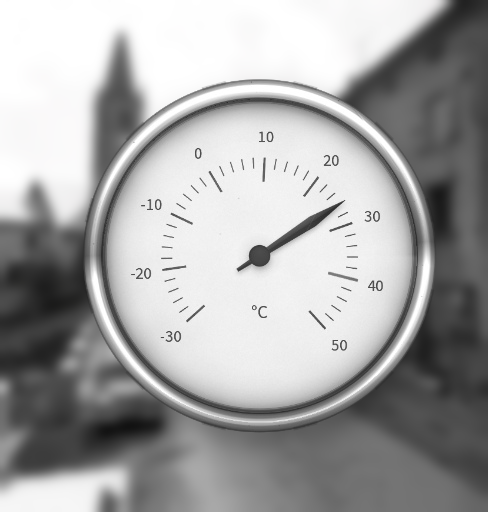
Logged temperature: 26 °C
